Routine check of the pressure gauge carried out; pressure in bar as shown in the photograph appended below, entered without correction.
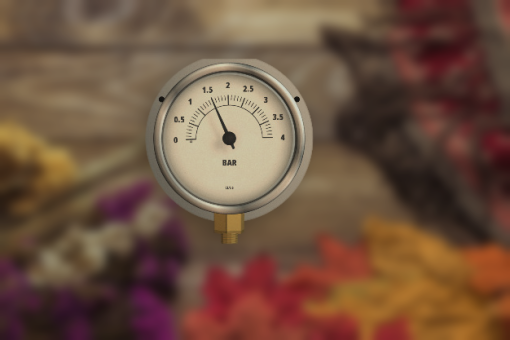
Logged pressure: 1.5 bar
